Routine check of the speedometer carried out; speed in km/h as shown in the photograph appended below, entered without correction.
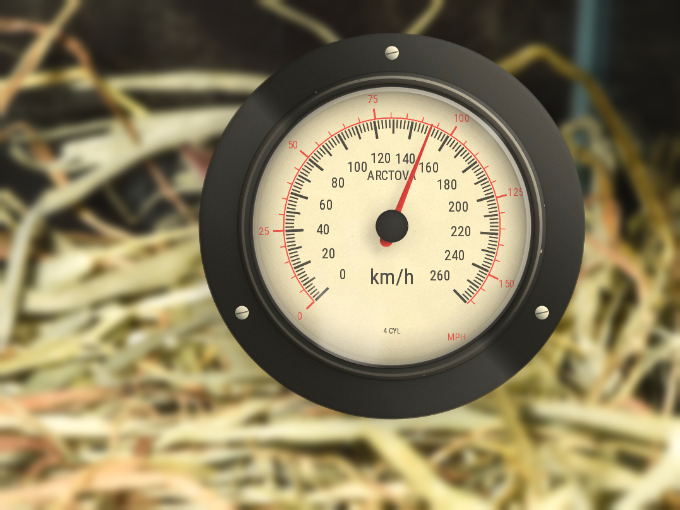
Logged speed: 150 km/h
